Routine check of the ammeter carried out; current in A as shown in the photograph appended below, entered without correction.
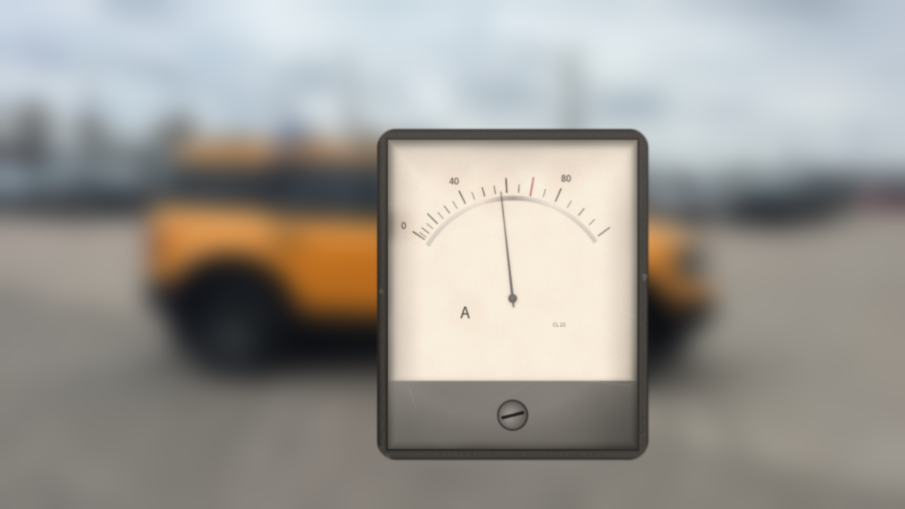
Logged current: 57.5 A
